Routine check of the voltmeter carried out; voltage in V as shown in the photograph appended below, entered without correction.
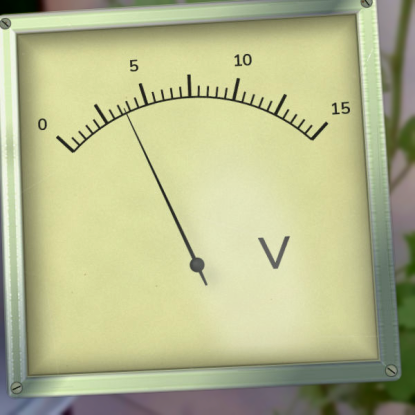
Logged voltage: 3.75 V
